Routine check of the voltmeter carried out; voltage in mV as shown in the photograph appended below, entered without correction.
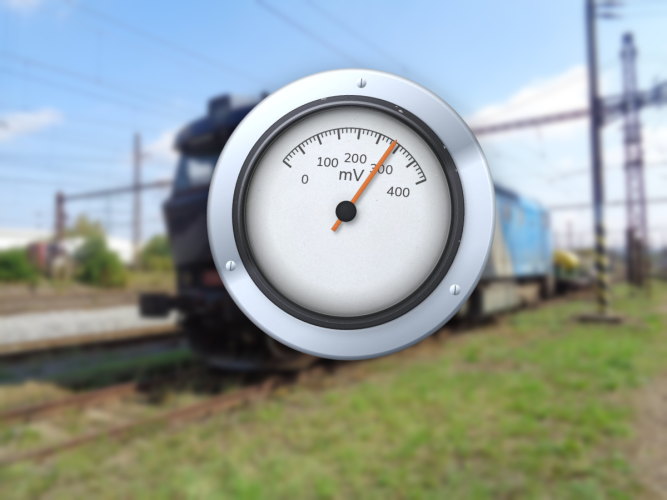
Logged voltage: 290 mV
